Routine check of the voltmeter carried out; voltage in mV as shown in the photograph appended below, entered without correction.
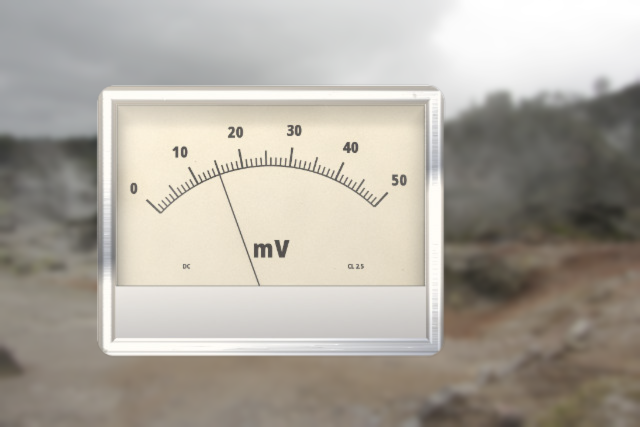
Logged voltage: 15 mV
